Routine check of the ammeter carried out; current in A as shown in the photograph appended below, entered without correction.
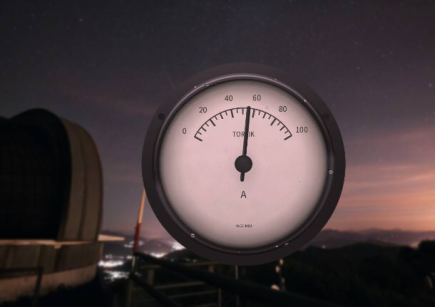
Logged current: 55 A
